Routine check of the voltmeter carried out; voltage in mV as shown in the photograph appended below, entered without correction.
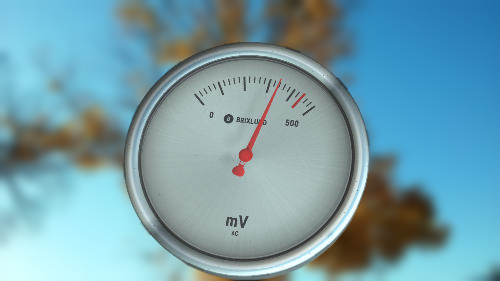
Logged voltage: 340 mV
